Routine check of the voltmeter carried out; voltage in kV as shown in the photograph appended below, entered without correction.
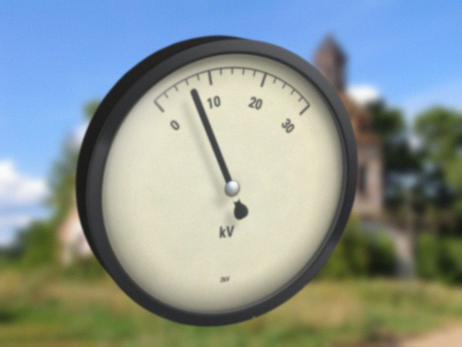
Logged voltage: 6 kV
